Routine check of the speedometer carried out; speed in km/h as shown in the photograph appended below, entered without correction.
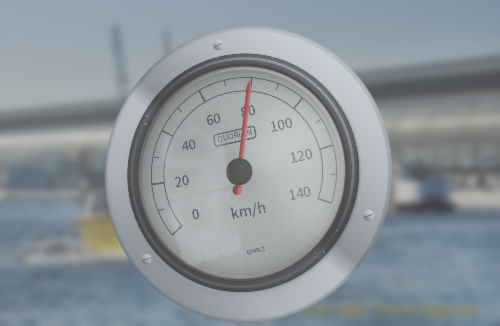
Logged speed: 80 km/h
